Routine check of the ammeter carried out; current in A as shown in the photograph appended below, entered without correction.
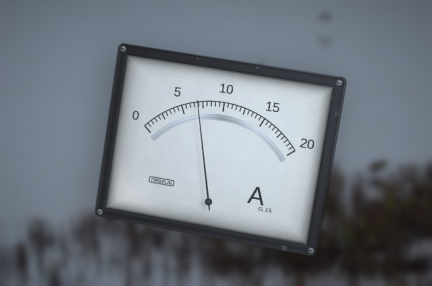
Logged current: 7 A
